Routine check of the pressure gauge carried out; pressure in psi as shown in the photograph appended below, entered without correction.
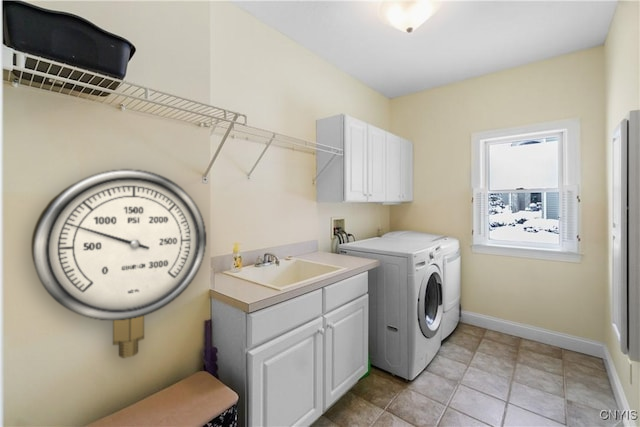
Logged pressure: 750 psi
